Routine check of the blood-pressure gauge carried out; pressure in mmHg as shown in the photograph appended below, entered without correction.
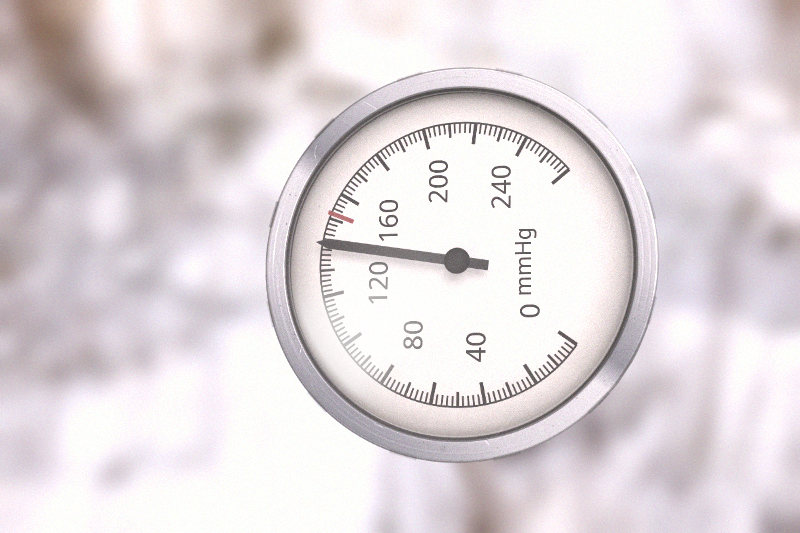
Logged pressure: 140 mmHg
